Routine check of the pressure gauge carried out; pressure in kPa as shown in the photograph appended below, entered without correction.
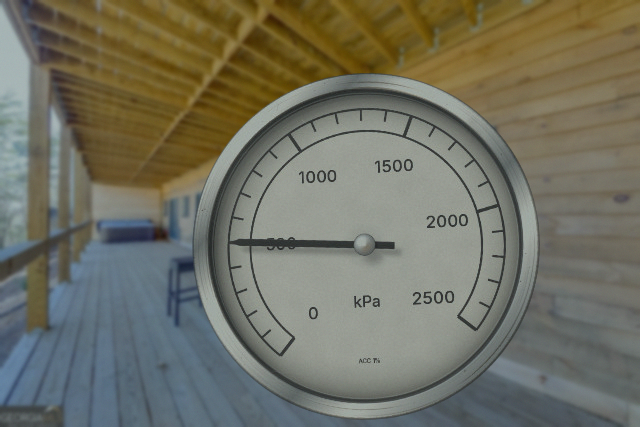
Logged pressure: 500 kPa
